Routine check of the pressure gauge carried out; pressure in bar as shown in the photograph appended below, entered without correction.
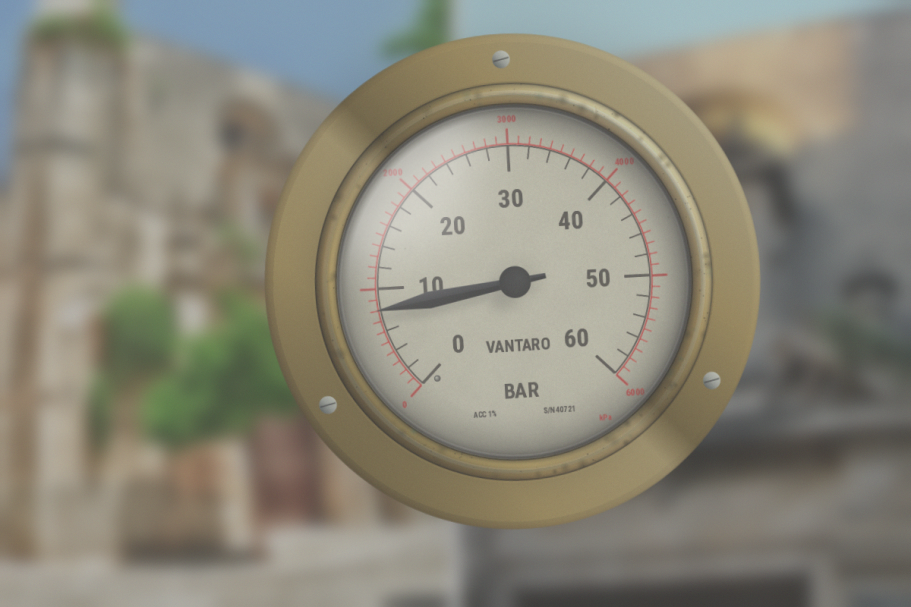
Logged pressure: 8 bar
